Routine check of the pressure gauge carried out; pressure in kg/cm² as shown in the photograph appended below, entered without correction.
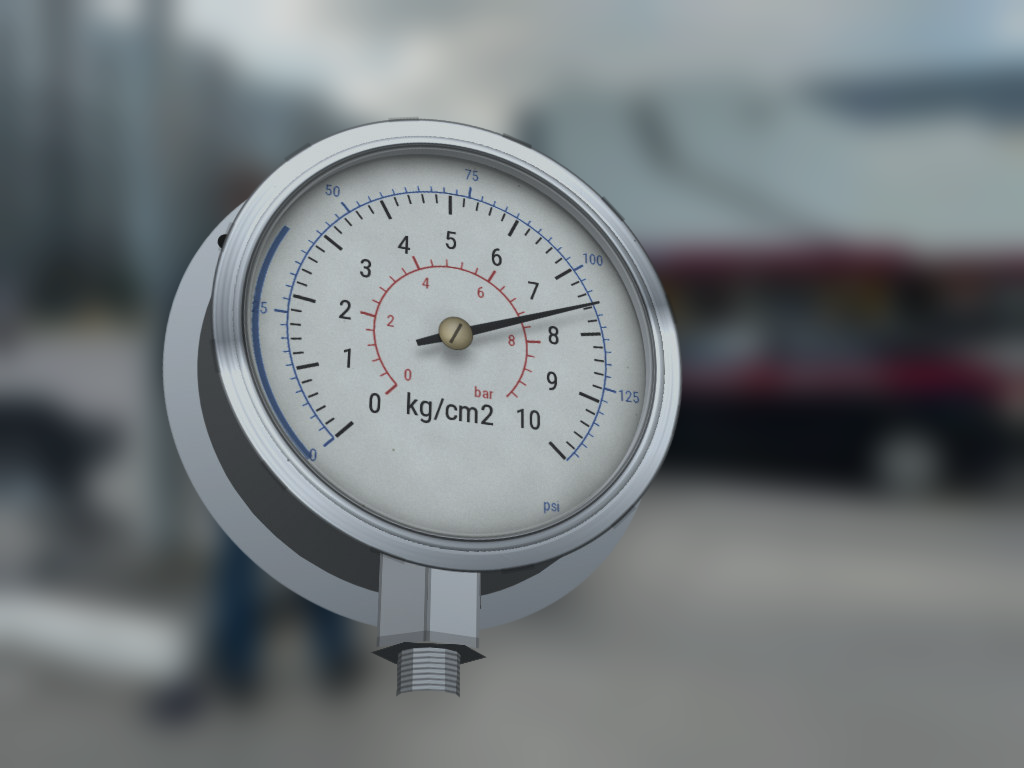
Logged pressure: 7.6 kg/cm²
